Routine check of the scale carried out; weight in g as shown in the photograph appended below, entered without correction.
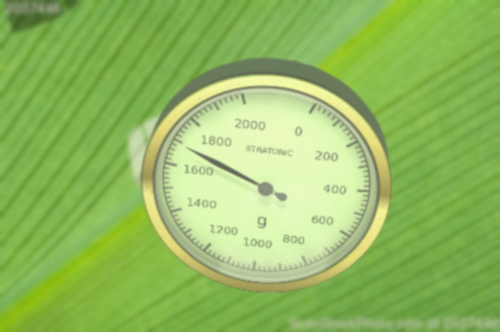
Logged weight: 1700 g
